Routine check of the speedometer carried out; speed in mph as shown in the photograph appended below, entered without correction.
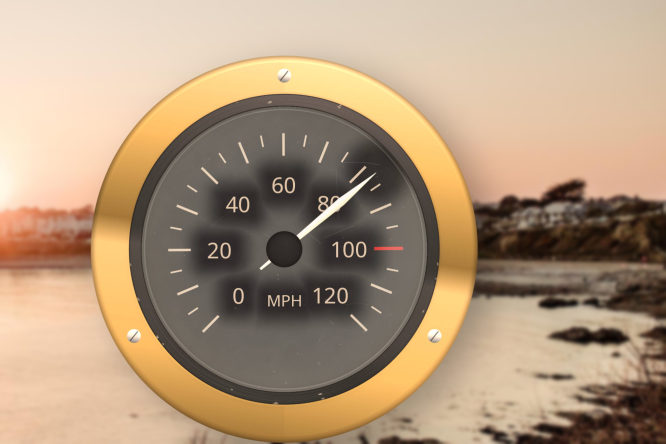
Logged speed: 82.5 mph
